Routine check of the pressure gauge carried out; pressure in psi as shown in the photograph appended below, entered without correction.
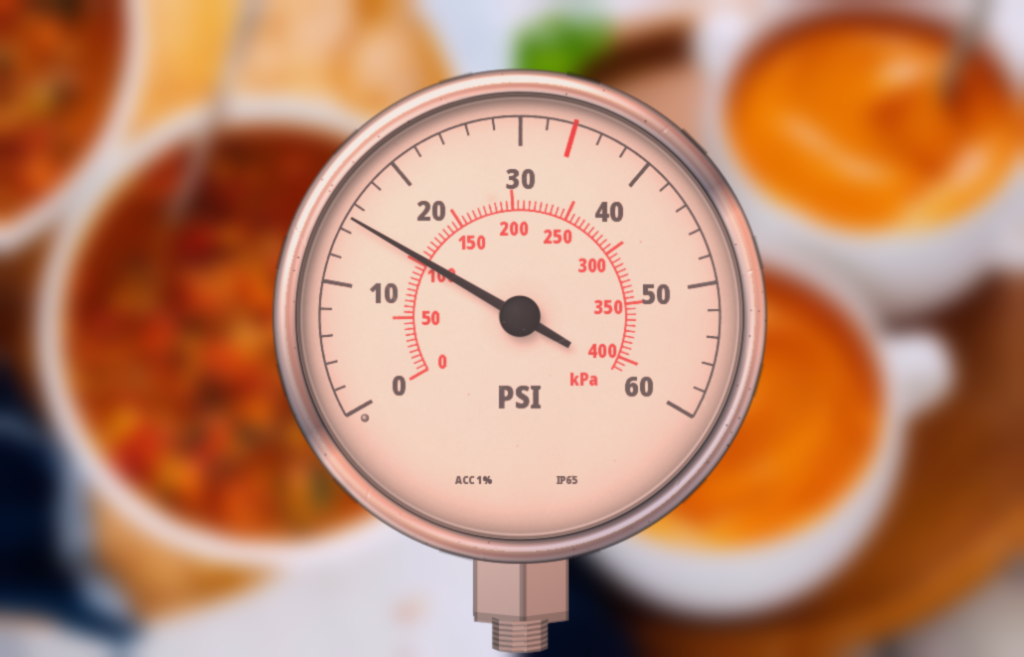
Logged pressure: 15 psi
